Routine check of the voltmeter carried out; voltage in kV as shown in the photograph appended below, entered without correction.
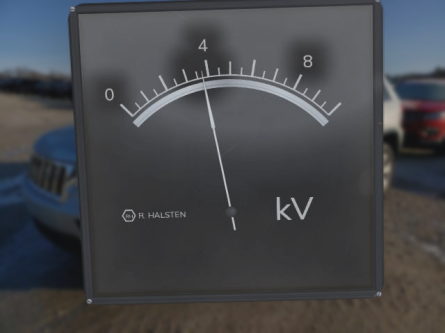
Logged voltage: 3.75 kV
